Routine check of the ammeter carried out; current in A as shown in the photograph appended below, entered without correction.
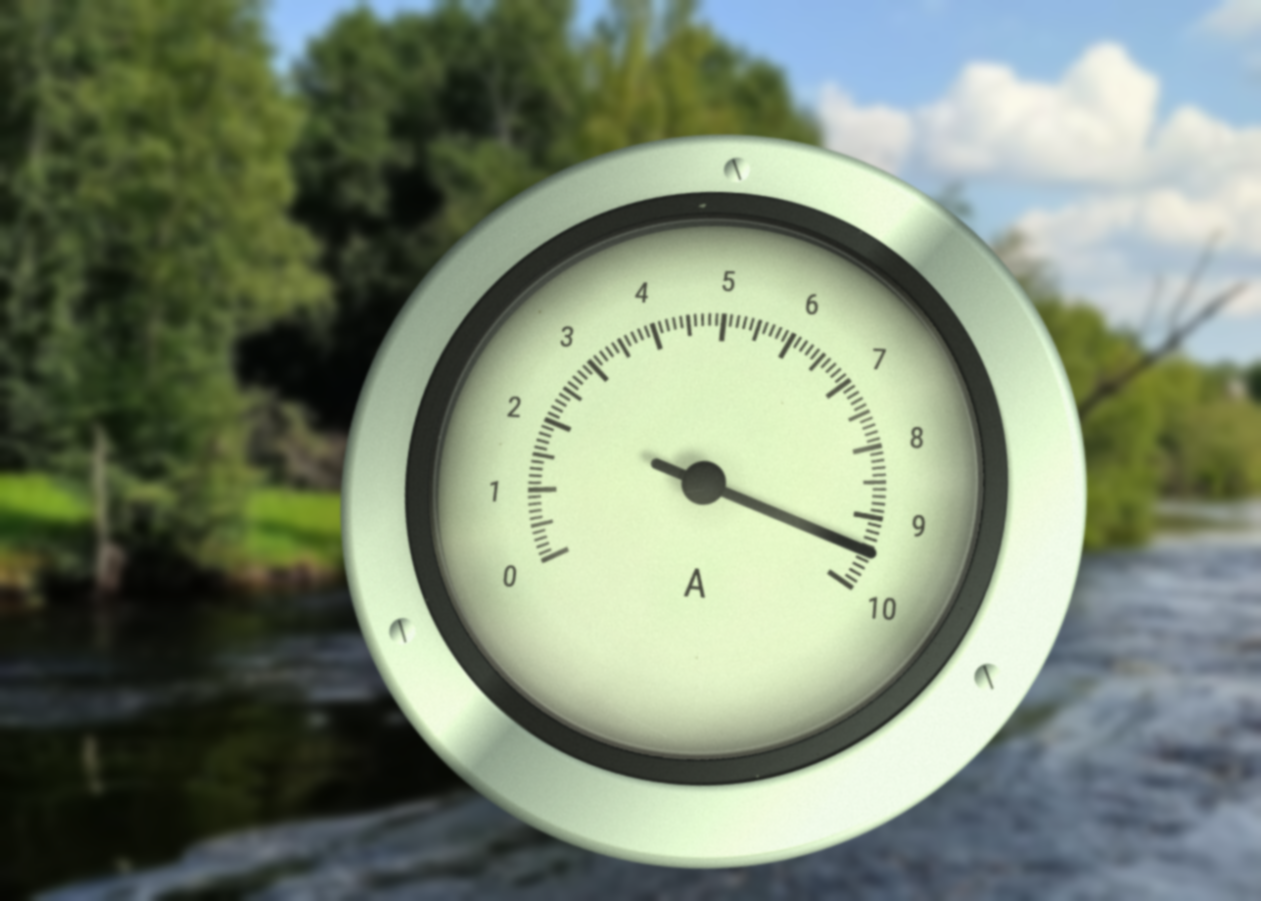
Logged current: 9.5 A
